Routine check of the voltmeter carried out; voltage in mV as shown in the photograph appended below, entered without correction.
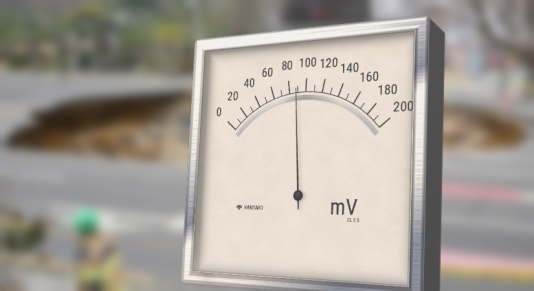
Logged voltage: 90 mV
